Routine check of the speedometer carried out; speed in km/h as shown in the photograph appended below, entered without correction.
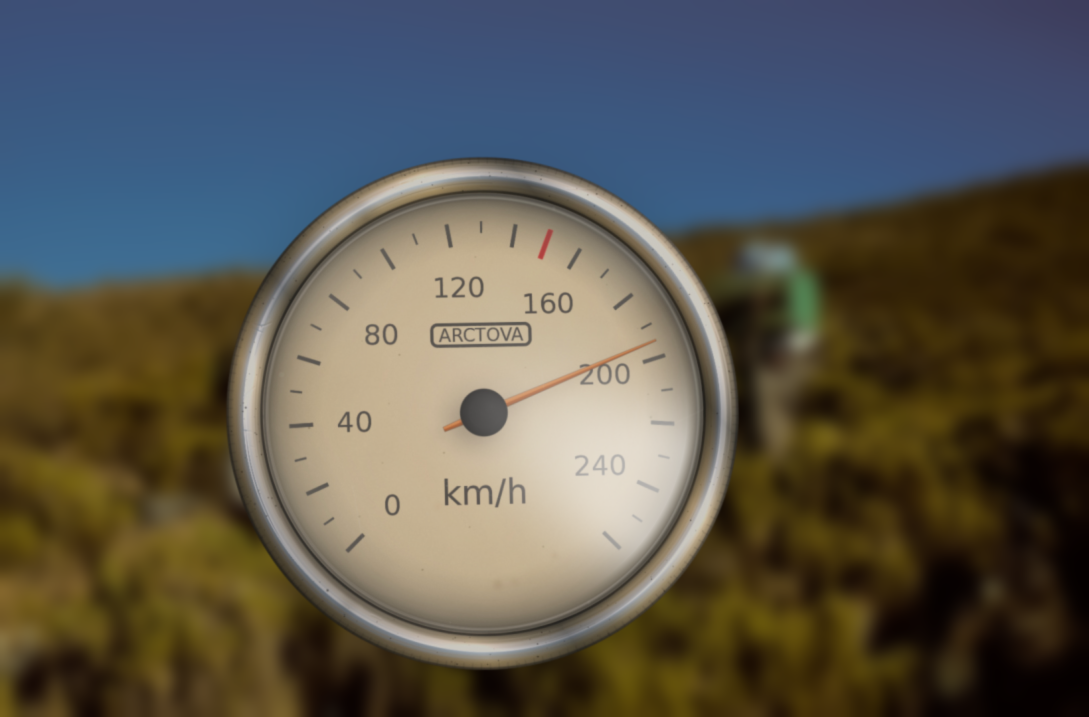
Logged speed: 195 km/h
